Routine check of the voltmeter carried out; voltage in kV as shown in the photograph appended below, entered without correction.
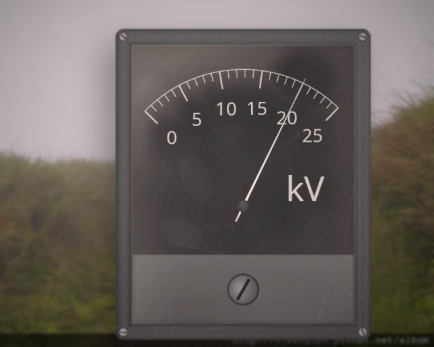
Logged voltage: 20 kV
